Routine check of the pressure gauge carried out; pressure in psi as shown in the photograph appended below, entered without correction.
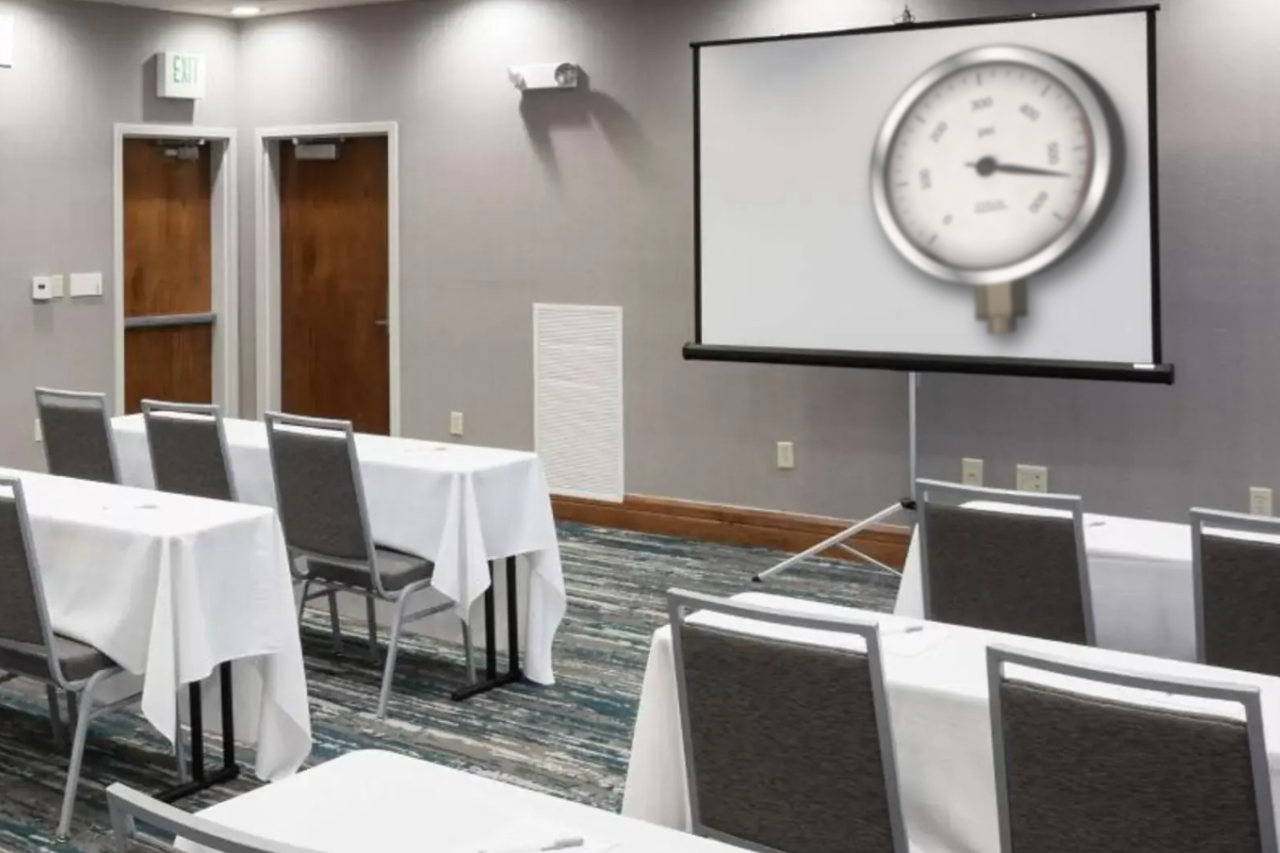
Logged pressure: 540 psi
